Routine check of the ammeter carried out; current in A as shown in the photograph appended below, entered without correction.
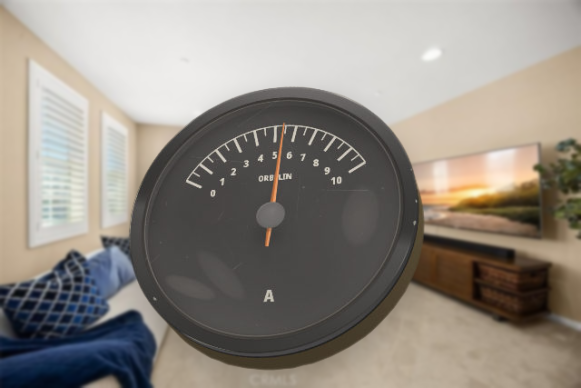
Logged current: 5.5 A
